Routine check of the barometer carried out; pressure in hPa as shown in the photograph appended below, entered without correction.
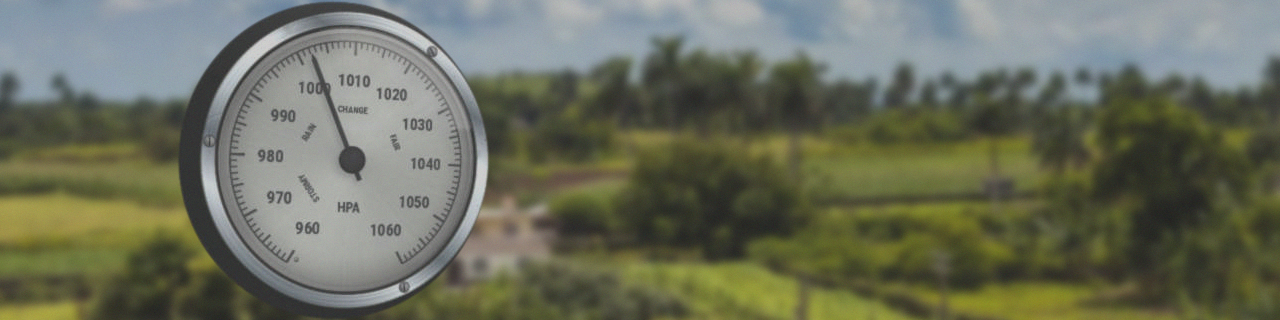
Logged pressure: 1002 hPa
